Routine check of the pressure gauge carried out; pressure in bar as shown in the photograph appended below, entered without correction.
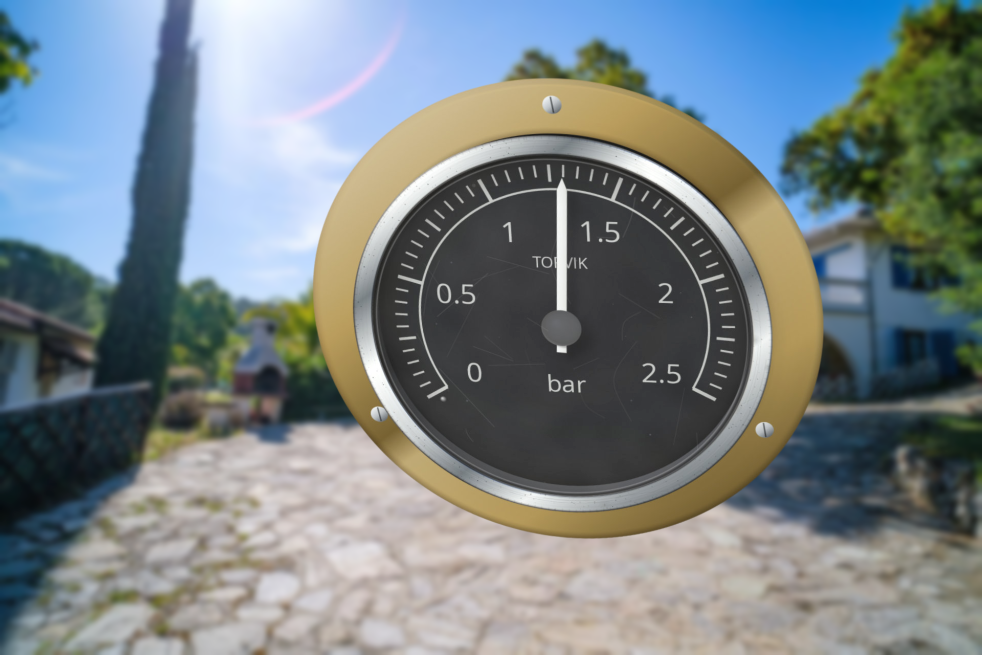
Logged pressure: 1.3 bar
